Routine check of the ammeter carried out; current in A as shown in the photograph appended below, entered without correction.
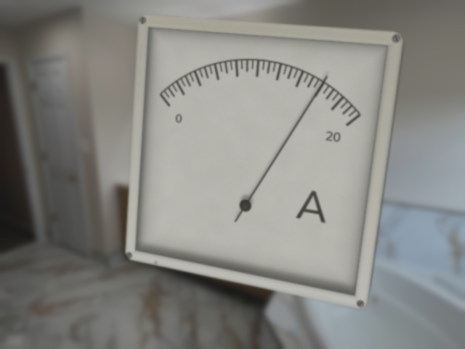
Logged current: 16 A
